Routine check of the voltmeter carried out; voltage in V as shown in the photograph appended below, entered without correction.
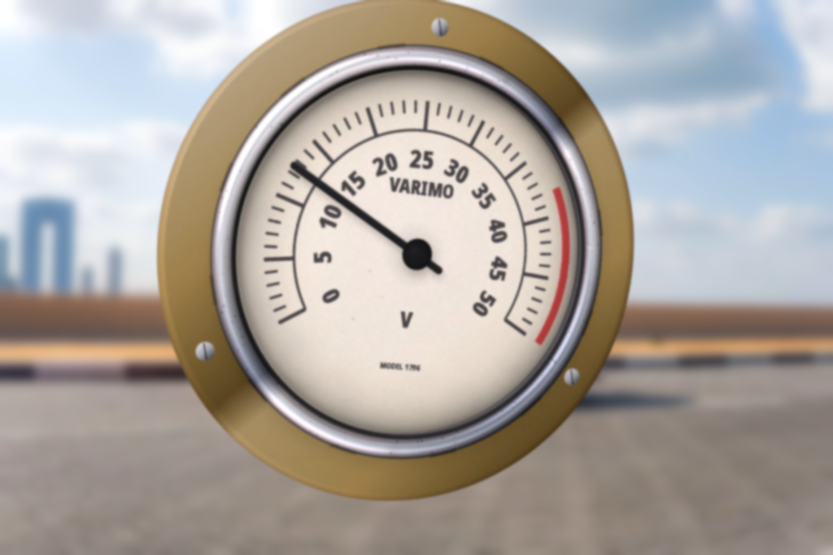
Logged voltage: 12.5 V
